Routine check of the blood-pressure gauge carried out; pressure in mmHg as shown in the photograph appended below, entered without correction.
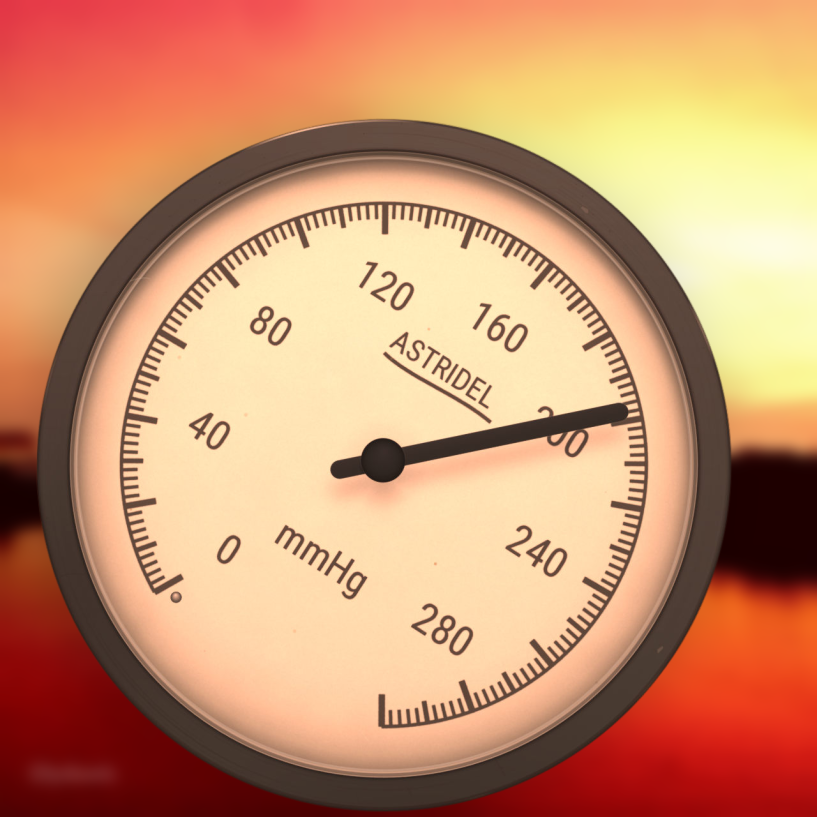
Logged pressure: 198 mmHg
